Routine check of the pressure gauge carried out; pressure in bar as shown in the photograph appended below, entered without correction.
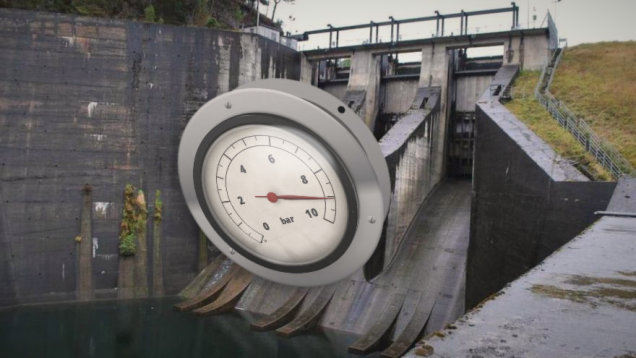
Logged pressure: 9 bar
